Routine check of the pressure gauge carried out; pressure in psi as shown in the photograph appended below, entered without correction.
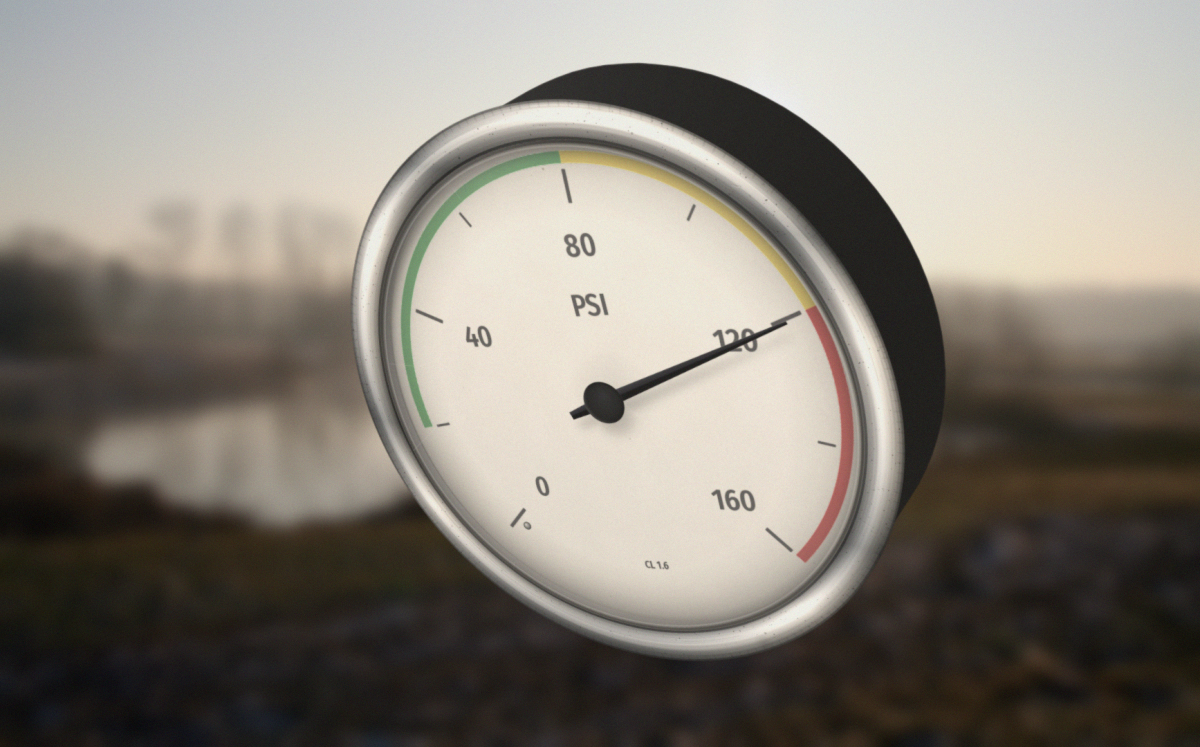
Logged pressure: 120 psi
